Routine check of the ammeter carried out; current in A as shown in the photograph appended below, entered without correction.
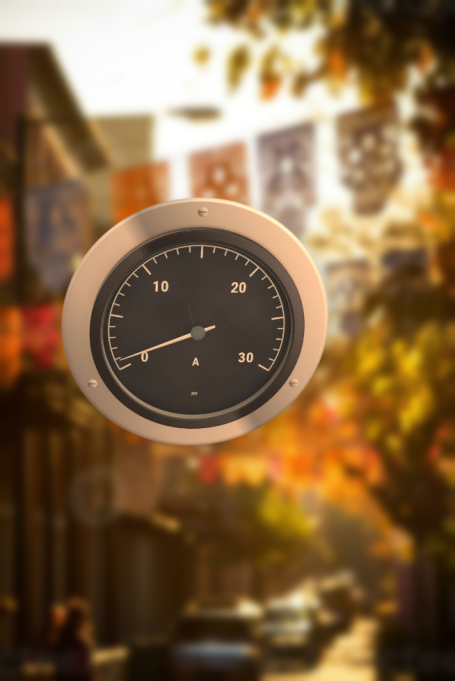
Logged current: 1 A
